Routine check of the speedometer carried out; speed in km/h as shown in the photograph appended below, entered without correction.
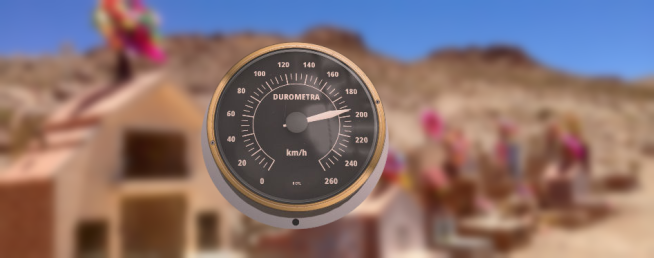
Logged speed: 195 km/h
